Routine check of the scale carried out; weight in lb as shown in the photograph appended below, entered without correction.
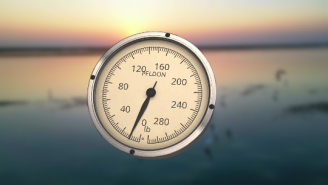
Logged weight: 10 lb
